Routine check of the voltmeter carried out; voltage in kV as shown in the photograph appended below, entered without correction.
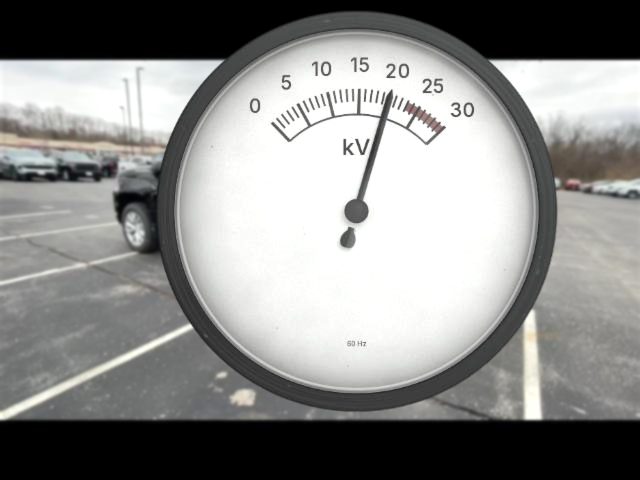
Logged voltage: 20 kV
